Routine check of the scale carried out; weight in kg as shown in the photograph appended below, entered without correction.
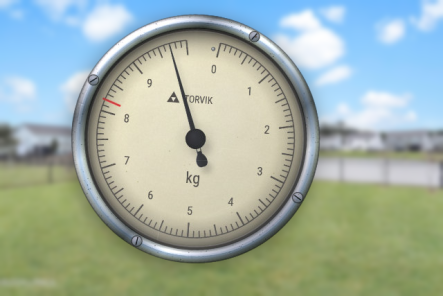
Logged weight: 9.7 kg
